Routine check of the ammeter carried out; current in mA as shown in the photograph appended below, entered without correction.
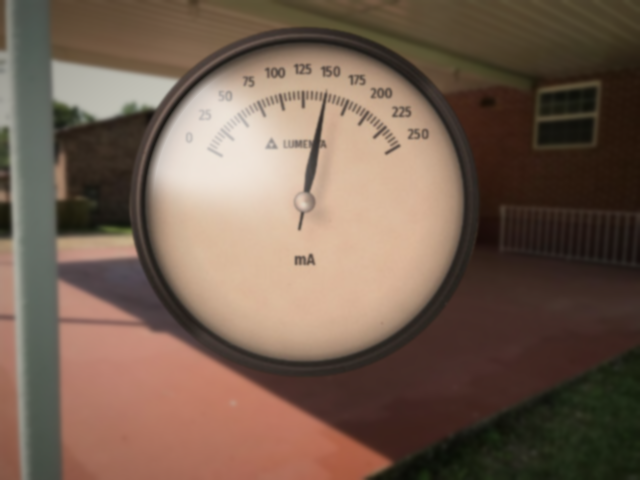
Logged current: 150 mA
